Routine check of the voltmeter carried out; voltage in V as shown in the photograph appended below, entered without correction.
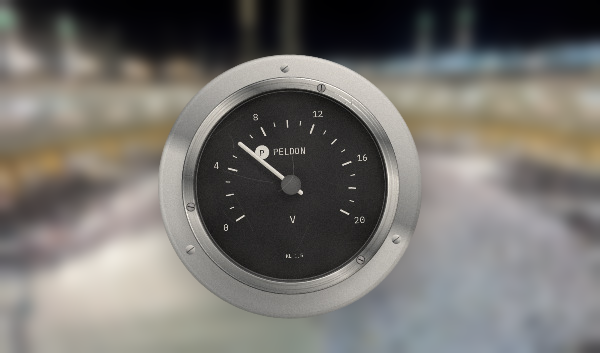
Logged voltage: 6 V
